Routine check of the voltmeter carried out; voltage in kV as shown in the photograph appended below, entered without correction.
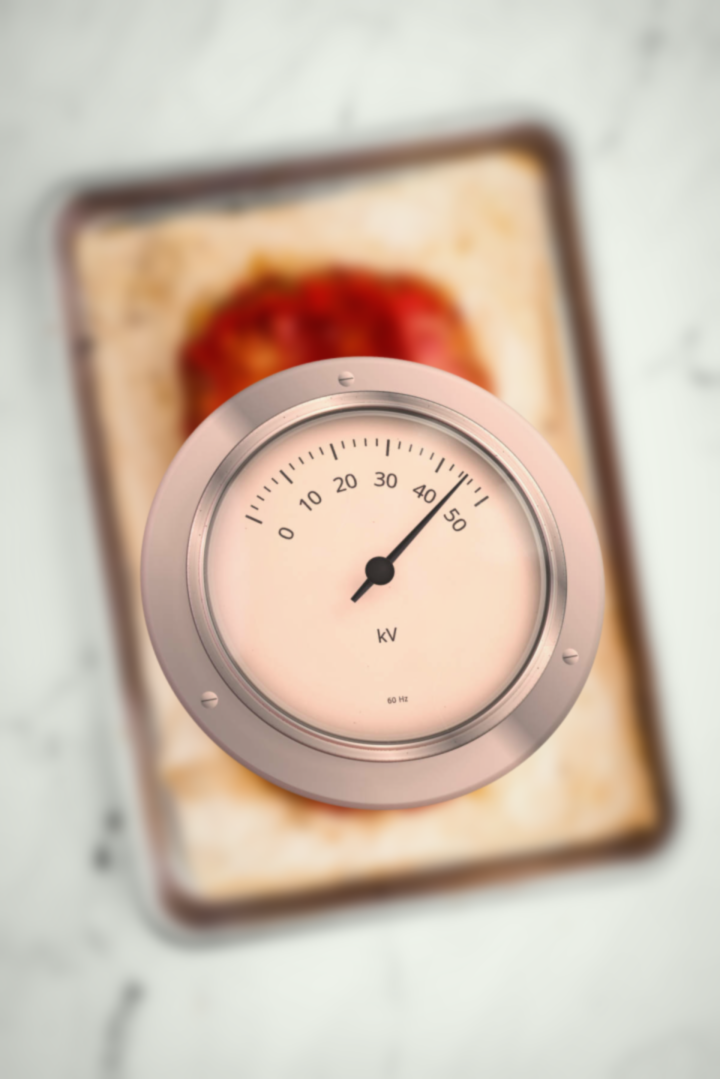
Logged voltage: 45 kV
